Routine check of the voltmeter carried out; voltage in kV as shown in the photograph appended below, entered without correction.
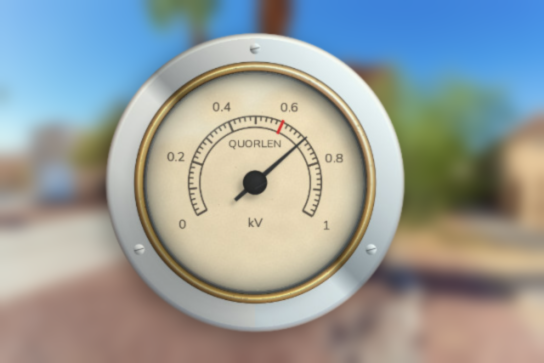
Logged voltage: 0.7 kV
